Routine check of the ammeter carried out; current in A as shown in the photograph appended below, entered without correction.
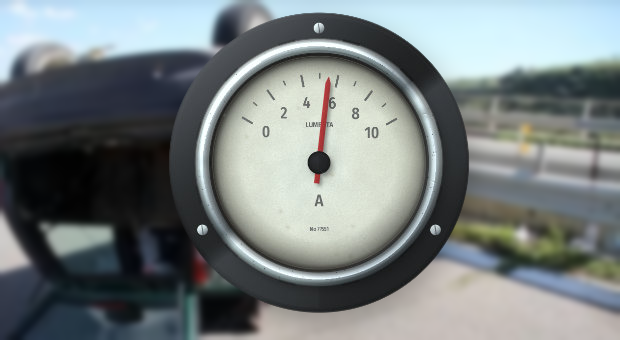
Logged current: 5.5 A
